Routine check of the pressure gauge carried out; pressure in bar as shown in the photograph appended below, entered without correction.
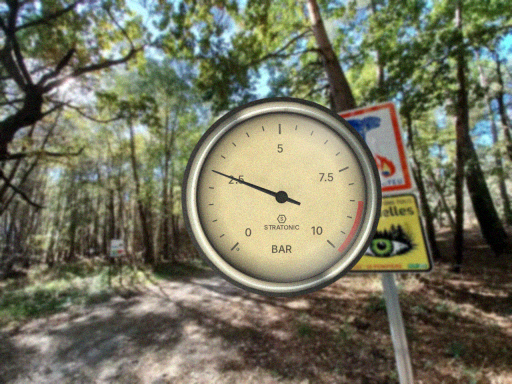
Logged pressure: 2.5 bar
